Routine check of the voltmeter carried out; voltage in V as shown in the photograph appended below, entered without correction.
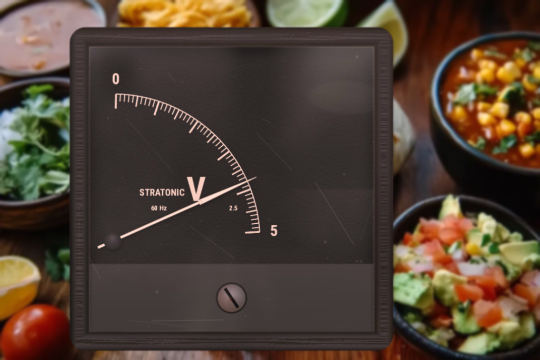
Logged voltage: 3.8 V
